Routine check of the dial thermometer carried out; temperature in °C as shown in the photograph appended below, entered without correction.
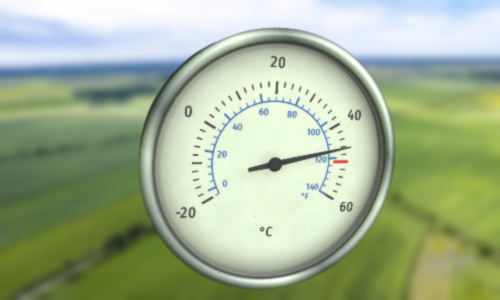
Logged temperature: 46 °C
